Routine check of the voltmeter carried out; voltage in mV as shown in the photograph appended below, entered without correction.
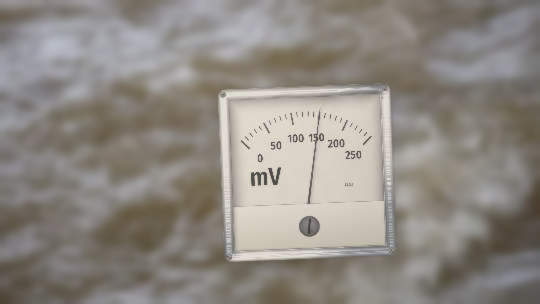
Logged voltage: 150 mV
